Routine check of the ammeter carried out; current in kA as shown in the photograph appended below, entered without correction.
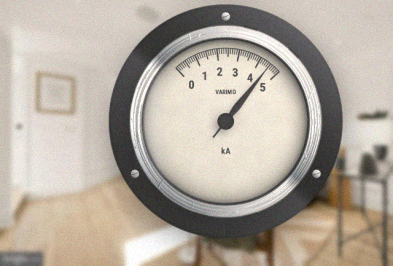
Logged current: 4.5 kA
